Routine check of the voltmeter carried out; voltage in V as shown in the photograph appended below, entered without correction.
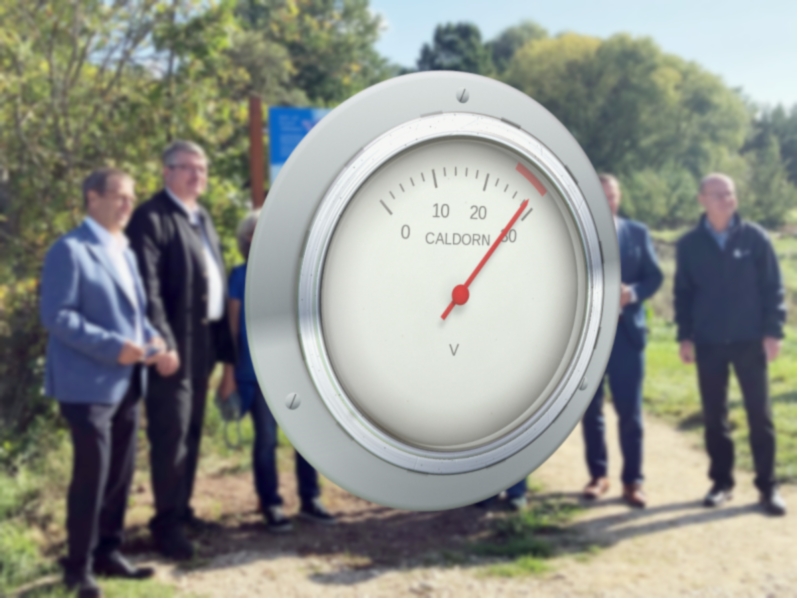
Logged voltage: 28 V
